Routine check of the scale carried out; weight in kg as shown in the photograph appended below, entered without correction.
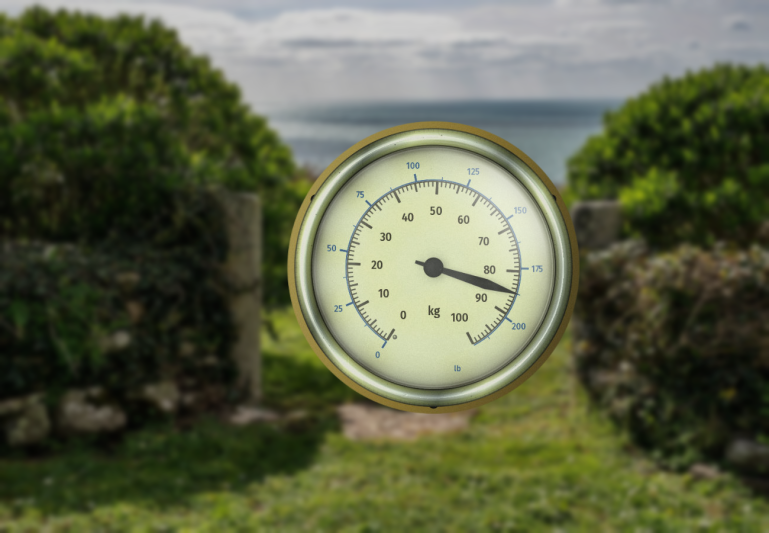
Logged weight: 85 kg
